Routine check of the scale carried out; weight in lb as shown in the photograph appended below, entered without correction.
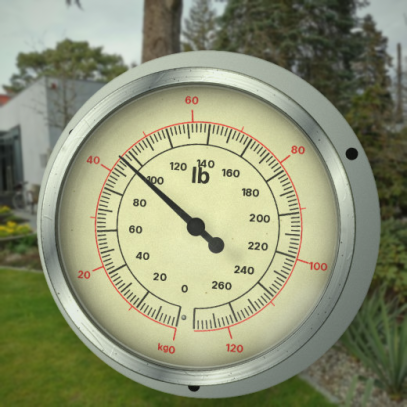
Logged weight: 96 lb
